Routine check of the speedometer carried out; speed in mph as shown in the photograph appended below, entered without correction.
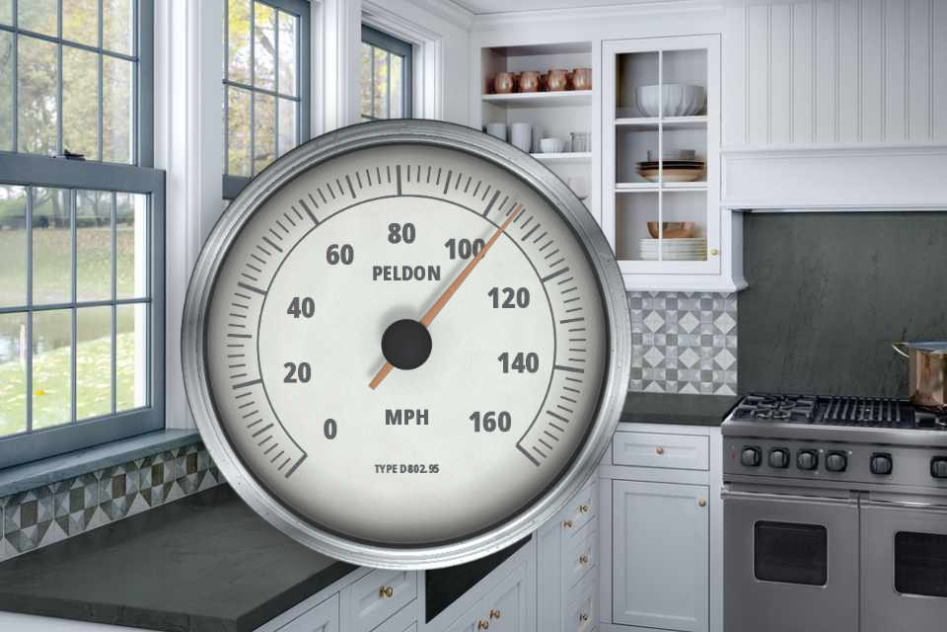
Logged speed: 105 mph
